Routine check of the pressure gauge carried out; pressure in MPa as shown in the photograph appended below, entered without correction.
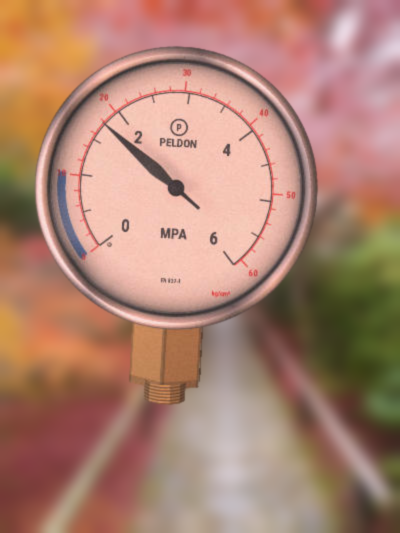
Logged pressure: 1.75 MPa
